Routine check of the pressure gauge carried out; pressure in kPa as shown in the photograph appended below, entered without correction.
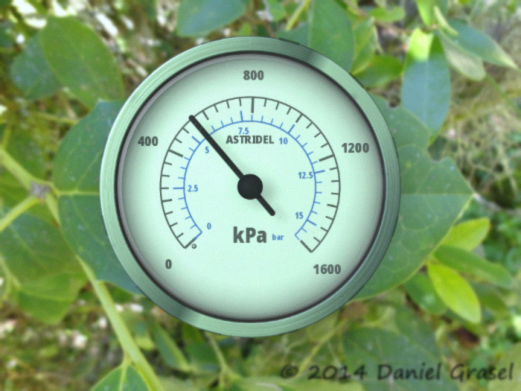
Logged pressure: 550 kPa
